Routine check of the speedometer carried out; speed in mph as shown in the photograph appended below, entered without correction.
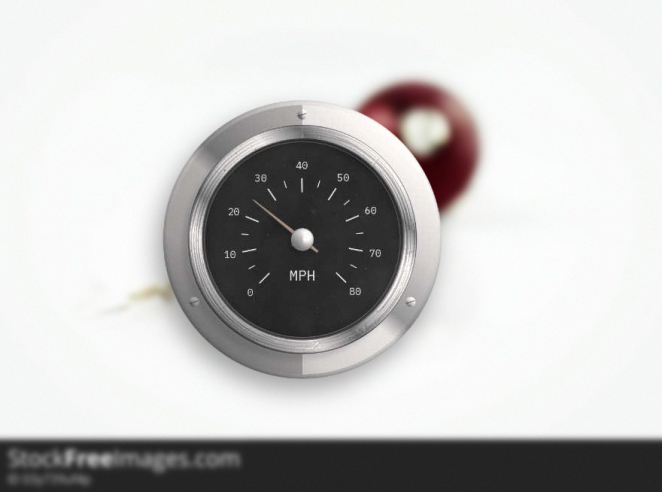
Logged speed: 25 mph
